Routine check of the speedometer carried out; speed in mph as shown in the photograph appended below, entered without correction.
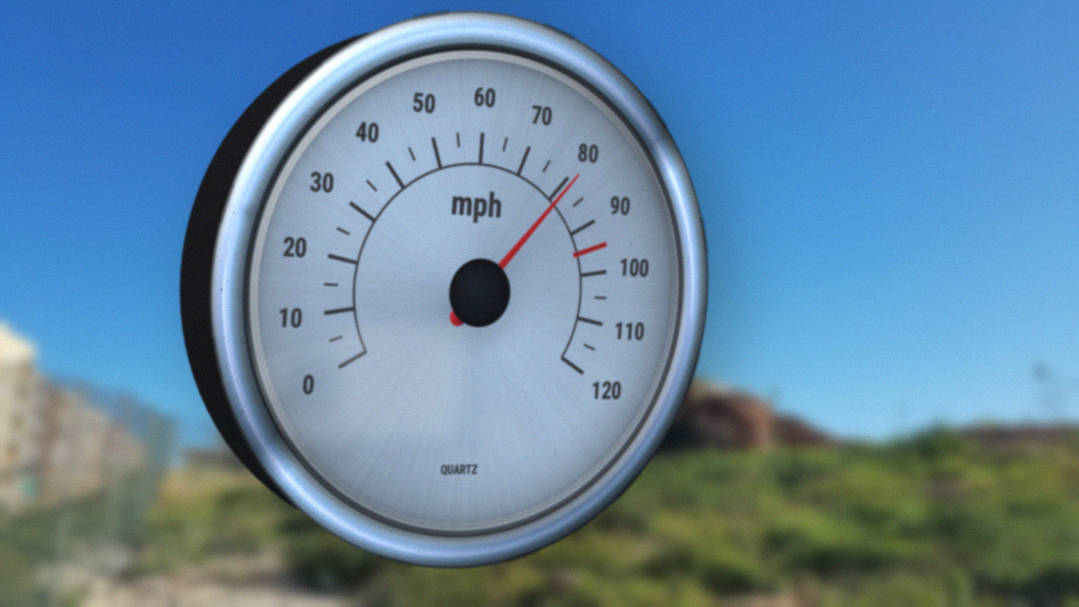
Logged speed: 80 mph
